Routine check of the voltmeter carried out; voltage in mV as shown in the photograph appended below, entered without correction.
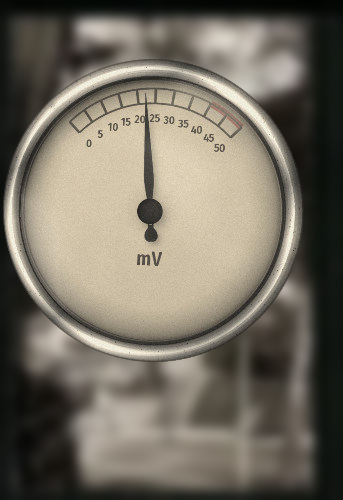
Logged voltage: 22.5 mV
